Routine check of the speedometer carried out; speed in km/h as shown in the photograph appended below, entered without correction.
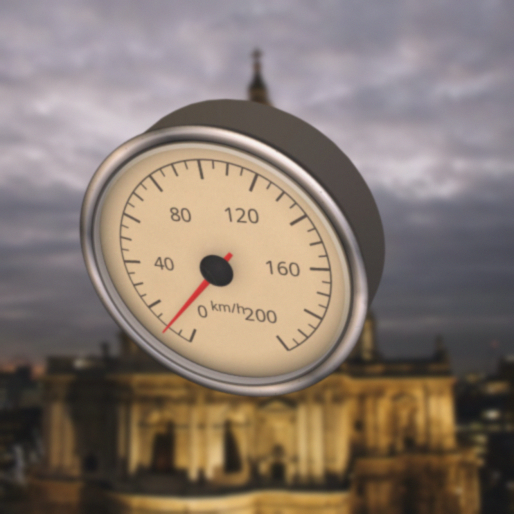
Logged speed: 10 km/h
